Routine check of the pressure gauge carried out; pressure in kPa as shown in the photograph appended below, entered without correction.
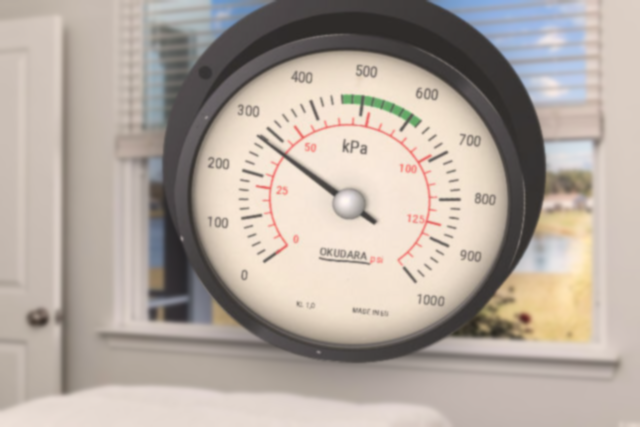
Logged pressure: 280 kPa
